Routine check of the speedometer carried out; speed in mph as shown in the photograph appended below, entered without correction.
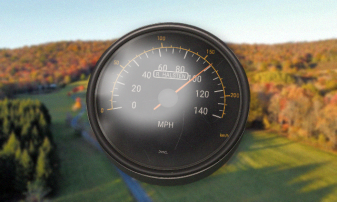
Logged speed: 100 mph
